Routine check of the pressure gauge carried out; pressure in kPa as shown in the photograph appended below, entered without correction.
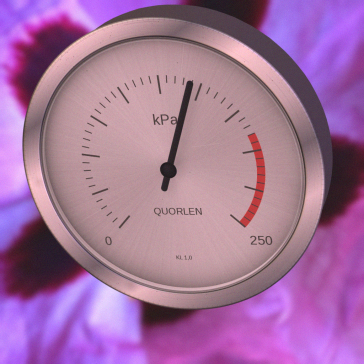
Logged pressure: 145 kPa
